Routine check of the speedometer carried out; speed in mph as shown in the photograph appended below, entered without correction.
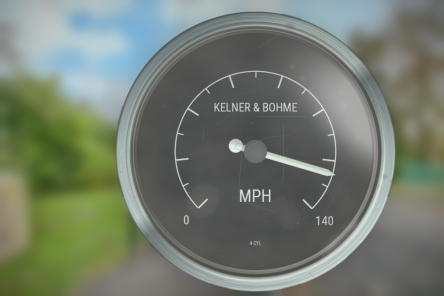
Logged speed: 125 mph
